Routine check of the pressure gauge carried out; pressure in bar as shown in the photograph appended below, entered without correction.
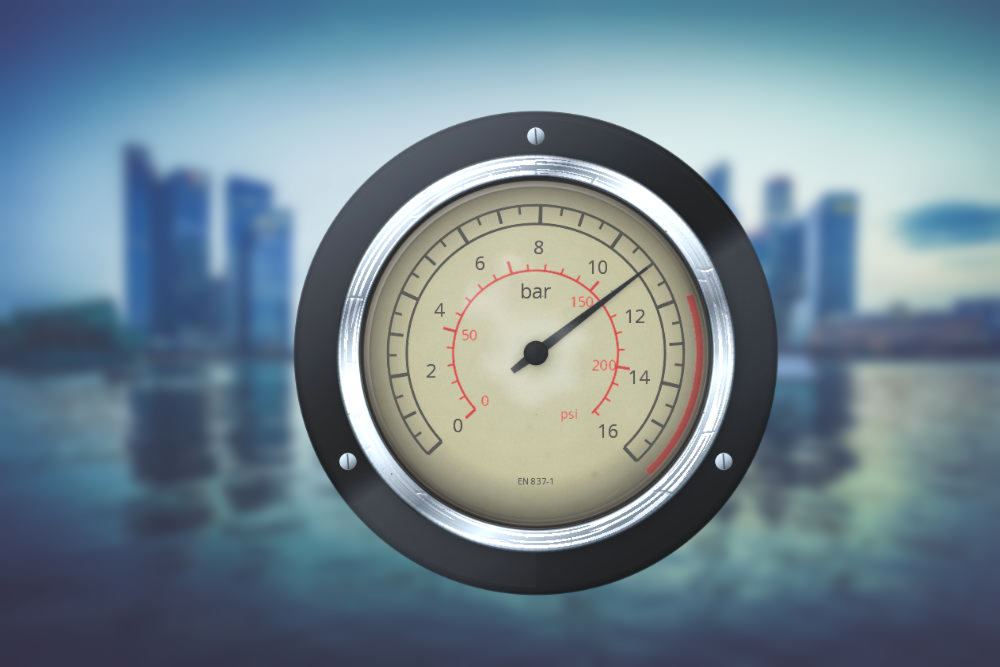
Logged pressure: 11 bar
